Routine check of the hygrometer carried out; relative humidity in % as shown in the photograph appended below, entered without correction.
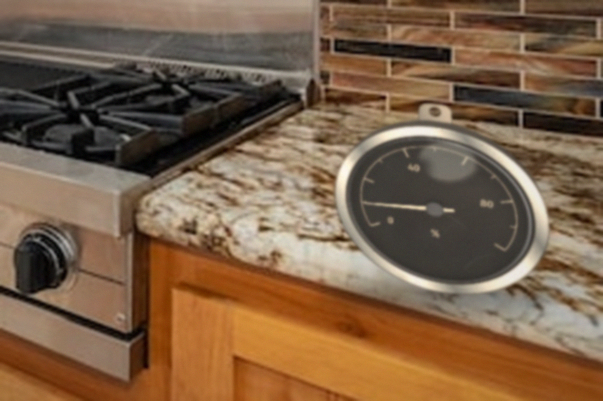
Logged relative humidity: 10 %
